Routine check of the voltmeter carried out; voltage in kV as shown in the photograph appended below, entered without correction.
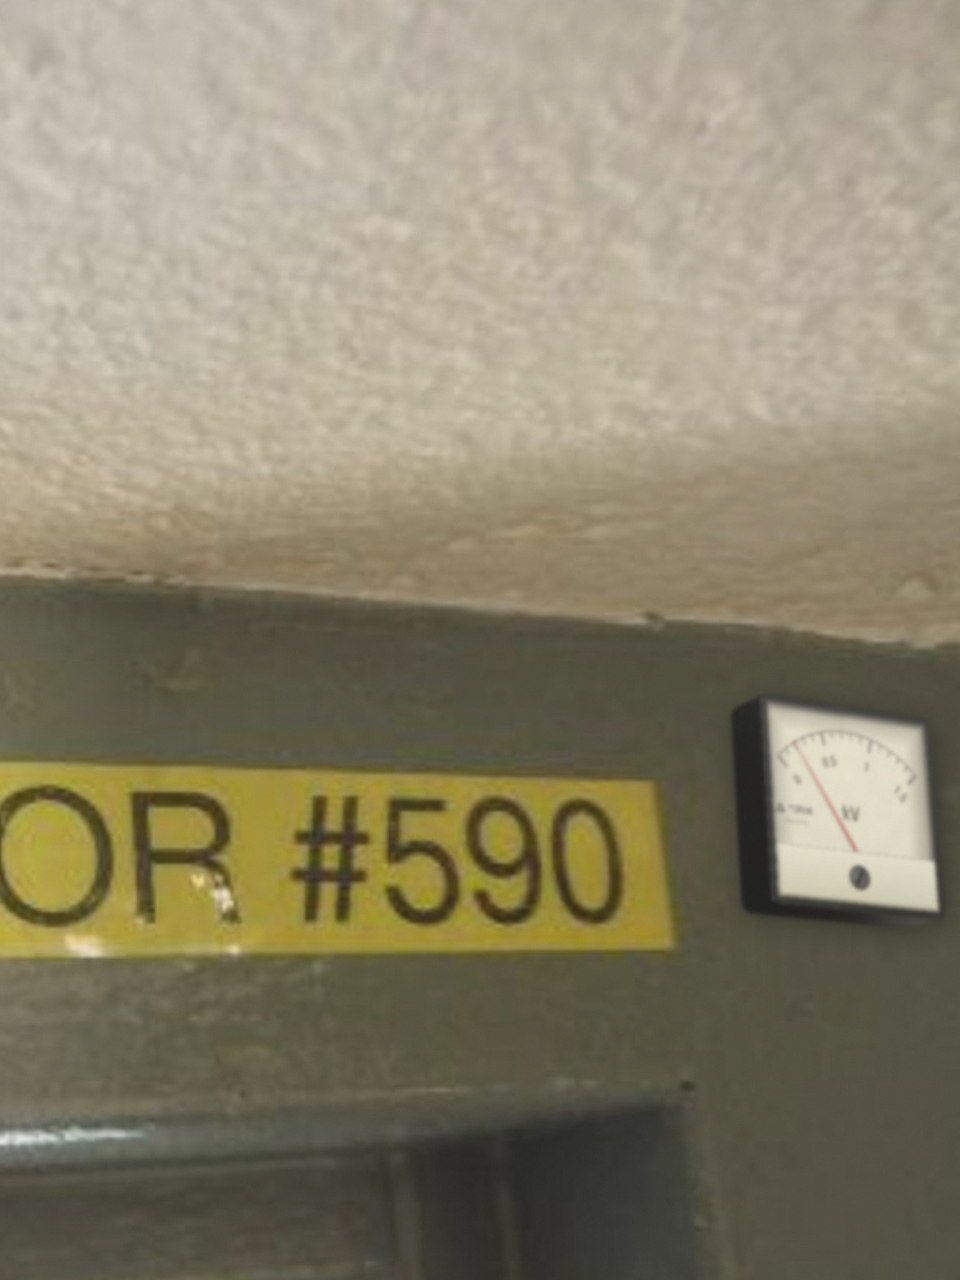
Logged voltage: 0.2 kV
